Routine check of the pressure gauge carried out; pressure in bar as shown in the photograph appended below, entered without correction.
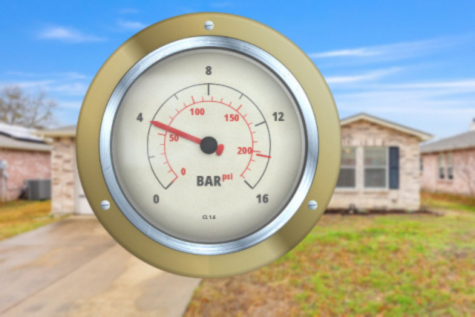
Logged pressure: 4 bar
